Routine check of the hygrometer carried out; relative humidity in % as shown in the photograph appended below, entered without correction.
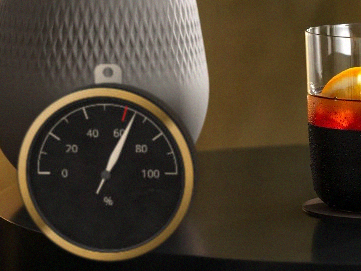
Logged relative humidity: 65 %
